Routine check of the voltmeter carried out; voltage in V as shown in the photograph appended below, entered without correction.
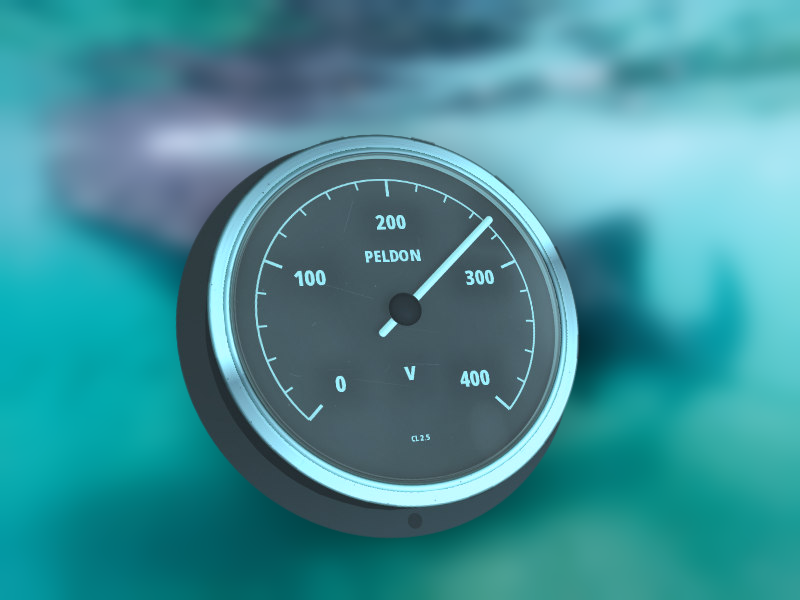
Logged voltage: 270 V
